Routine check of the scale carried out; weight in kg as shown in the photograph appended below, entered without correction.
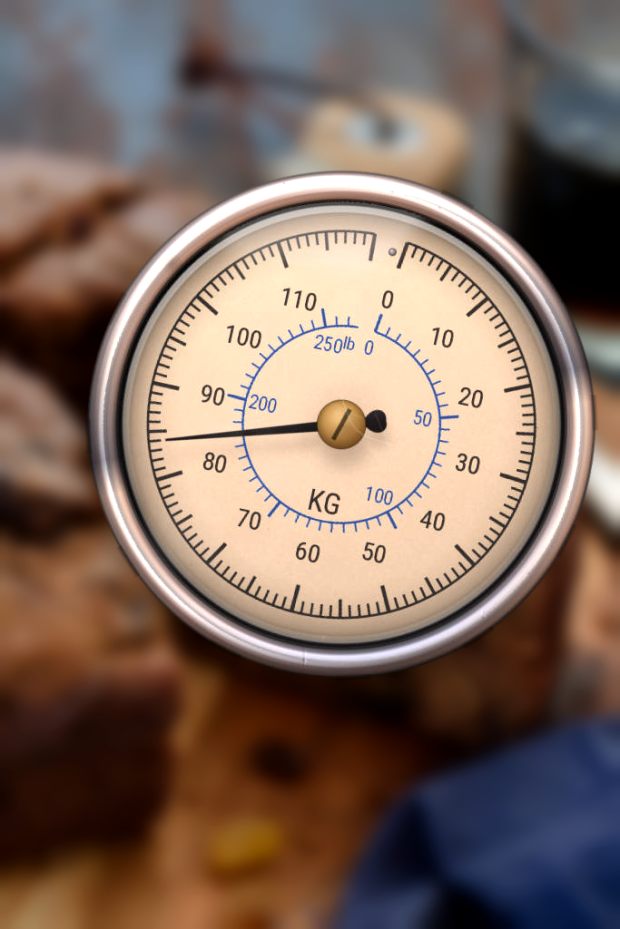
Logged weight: 84 kg
